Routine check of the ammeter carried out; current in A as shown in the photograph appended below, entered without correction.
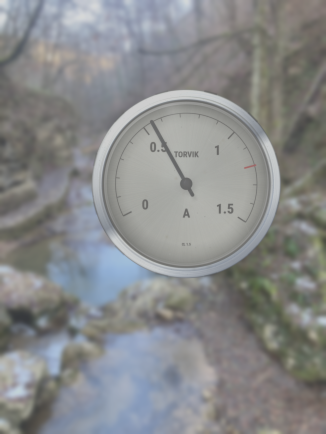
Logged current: 0.55 A
